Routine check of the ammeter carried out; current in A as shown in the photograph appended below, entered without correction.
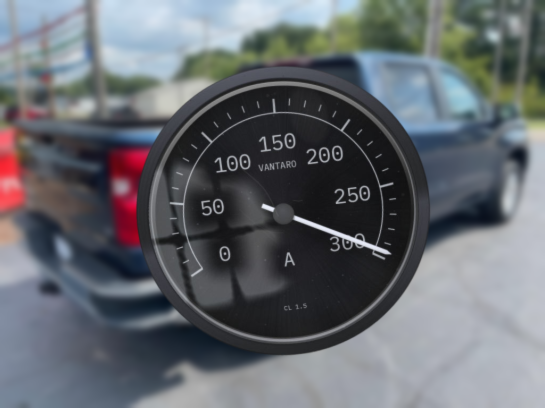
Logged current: 295 A
